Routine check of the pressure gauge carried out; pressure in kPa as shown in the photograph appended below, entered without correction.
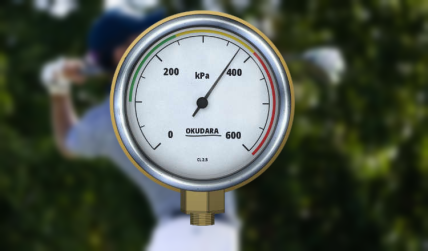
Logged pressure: 375 kPa
